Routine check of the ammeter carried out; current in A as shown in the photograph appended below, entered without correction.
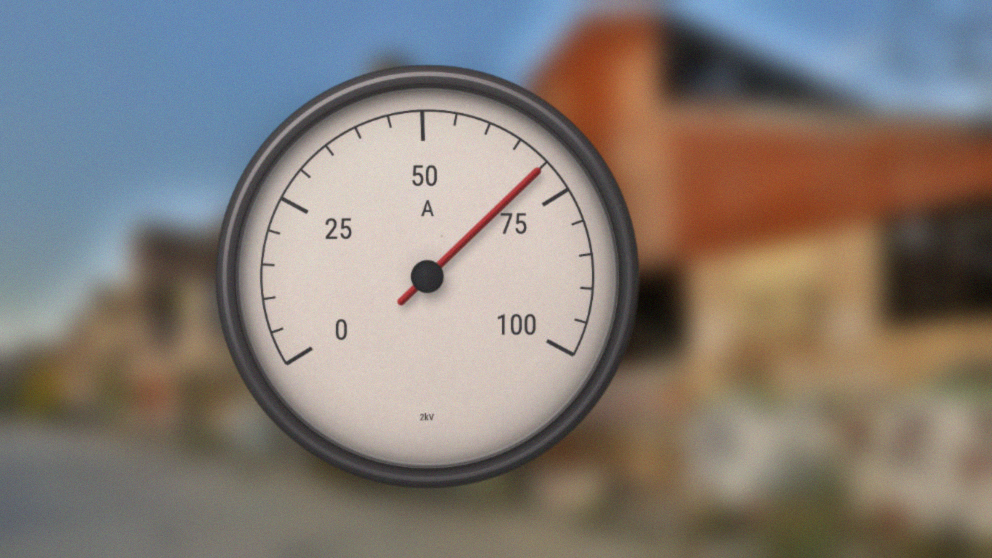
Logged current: 70 A
